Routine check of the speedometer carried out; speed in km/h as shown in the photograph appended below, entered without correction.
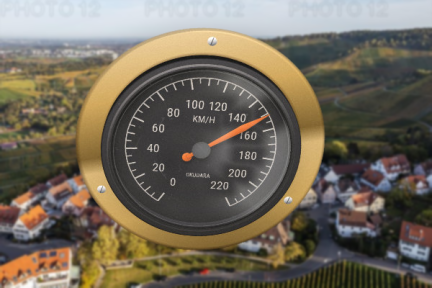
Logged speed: 150 km/h
